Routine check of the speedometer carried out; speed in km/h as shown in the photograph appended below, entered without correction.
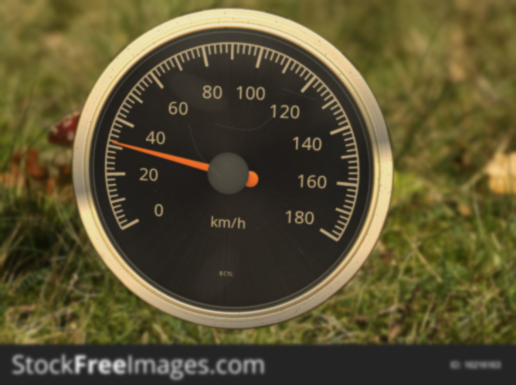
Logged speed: 32 km/h
